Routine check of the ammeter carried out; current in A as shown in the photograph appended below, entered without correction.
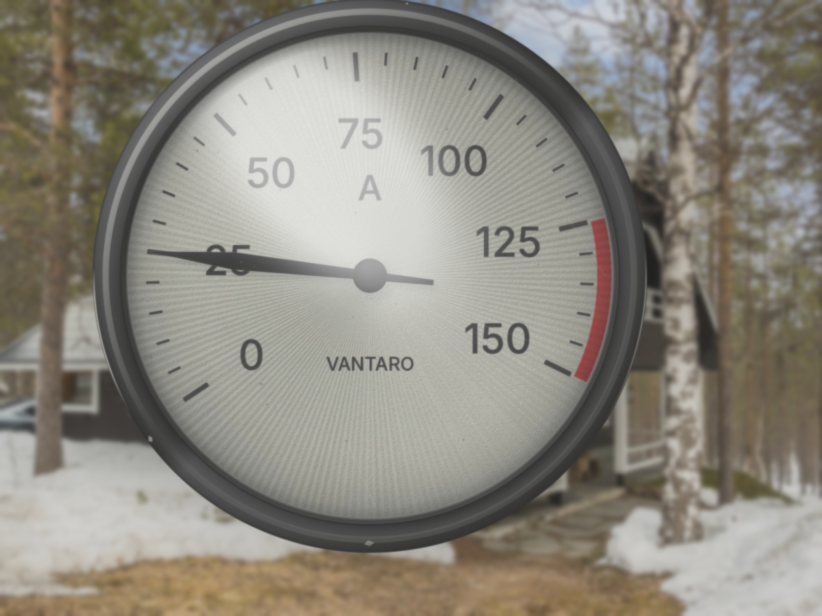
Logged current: 25 A
